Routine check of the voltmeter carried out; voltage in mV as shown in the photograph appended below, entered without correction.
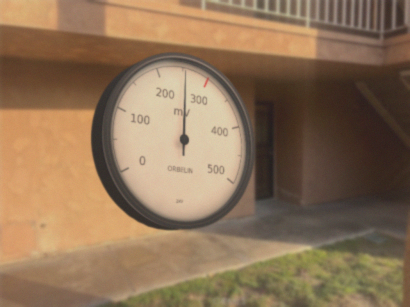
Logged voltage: 250 mV
